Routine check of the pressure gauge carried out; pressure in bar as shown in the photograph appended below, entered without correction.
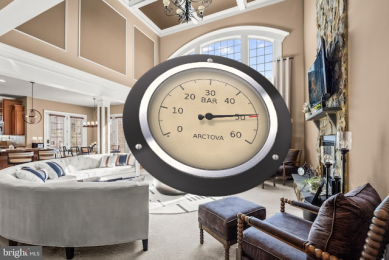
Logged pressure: 50 bar
